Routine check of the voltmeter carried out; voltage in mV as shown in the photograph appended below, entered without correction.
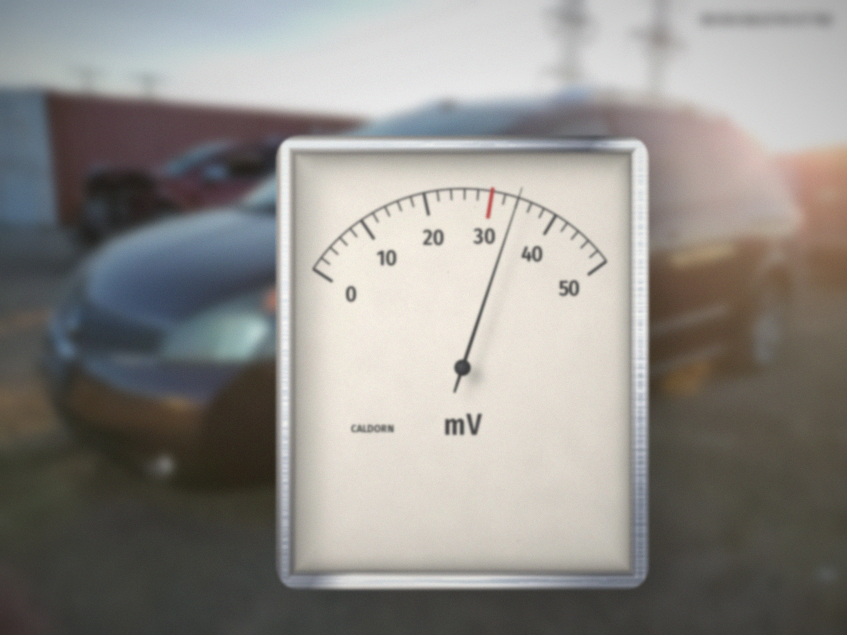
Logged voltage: 34 mV
